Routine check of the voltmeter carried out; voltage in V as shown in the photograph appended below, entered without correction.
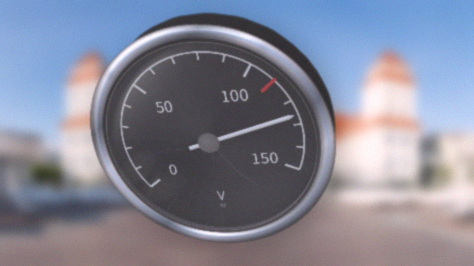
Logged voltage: 125 V
